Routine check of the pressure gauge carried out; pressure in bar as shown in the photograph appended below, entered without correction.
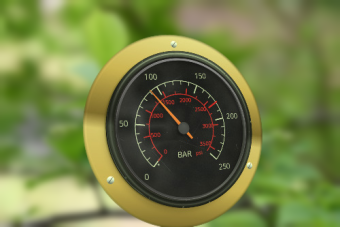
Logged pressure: 90 bar
